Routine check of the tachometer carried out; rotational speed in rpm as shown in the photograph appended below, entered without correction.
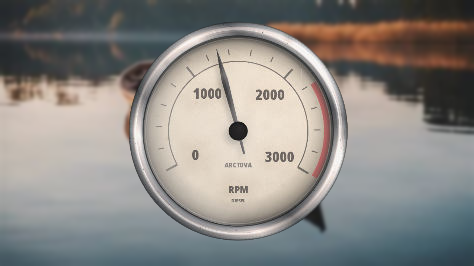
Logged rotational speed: 1300 rpm
